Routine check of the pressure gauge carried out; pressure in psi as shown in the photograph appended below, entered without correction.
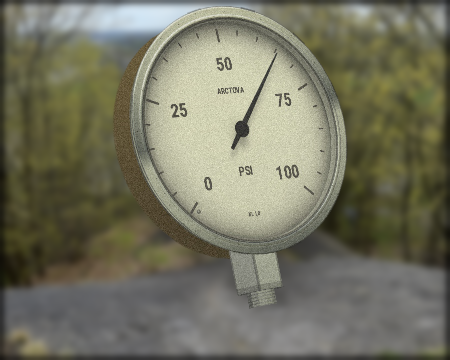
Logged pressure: 65 psi
